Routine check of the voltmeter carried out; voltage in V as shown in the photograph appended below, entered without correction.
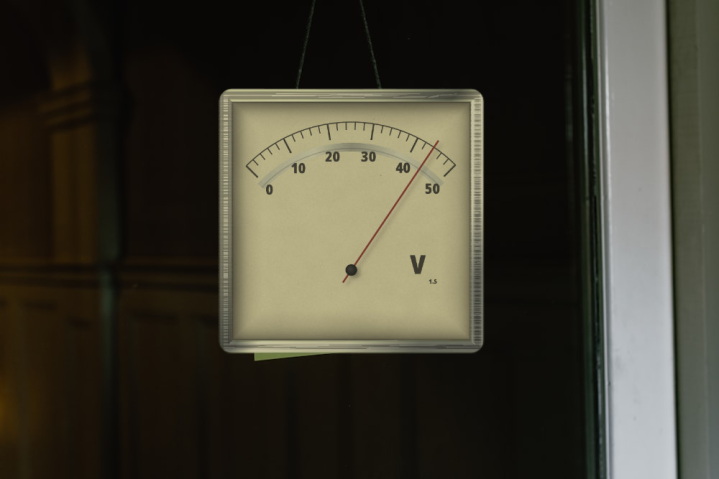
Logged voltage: 44 V
